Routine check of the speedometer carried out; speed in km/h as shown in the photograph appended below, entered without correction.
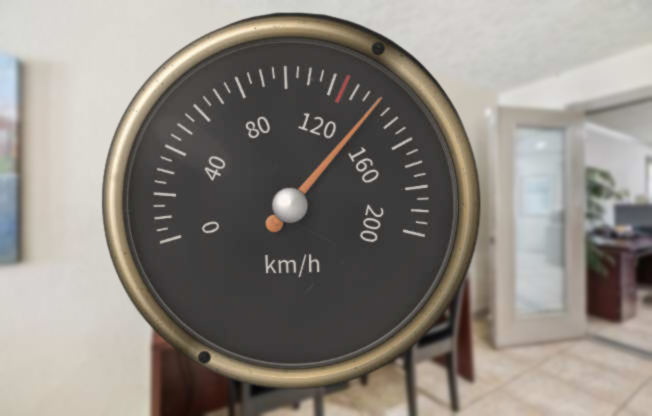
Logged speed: 140 km/h
